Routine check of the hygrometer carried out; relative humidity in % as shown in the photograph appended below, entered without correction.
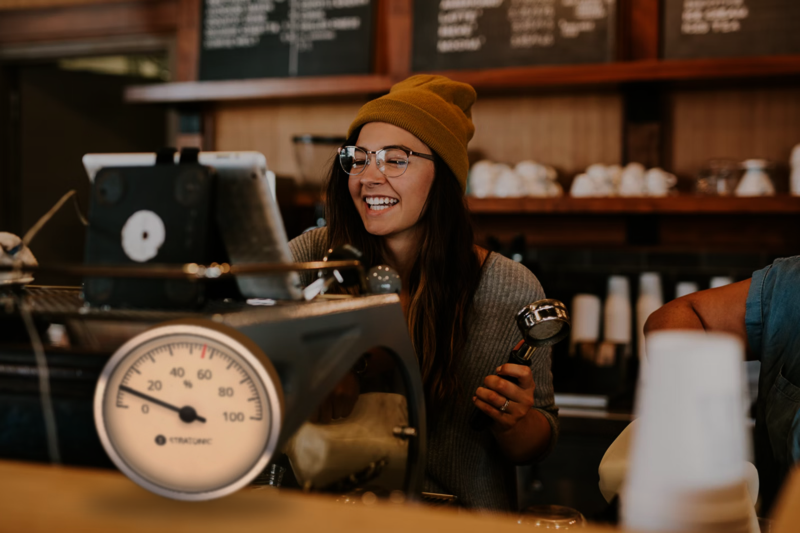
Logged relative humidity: 10 %
